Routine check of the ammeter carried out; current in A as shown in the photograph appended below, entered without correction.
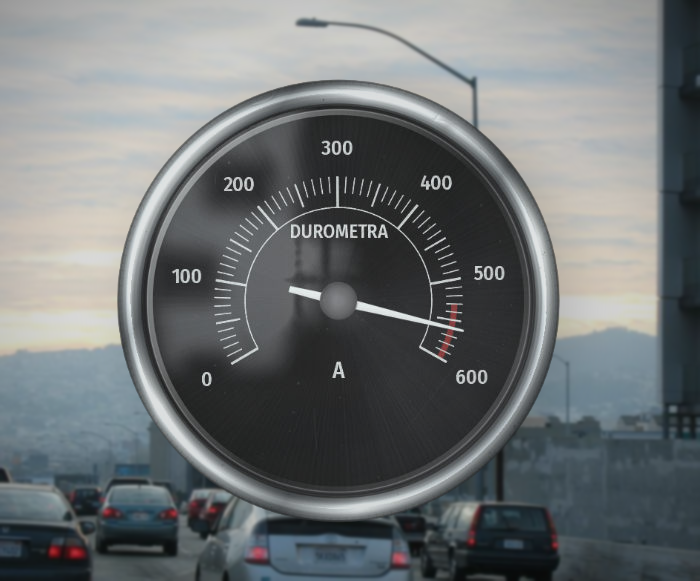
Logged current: 560 A
